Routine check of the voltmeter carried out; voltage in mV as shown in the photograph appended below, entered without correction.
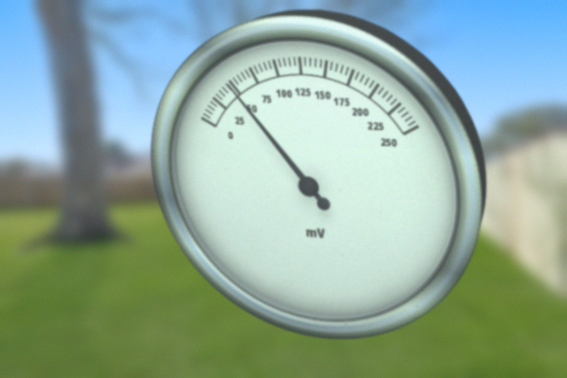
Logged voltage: 50 mV
